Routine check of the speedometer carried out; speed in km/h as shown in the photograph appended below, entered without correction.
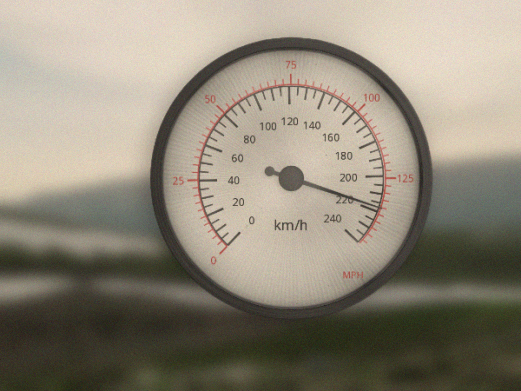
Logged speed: 217.5 km/h
